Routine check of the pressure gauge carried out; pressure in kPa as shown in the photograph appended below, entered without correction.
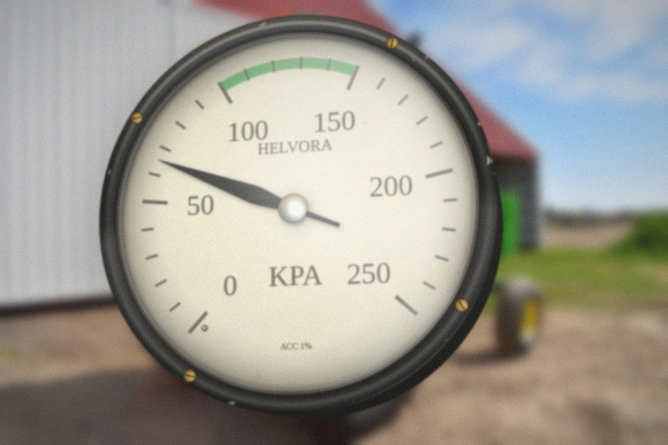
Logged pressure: 65 kPa
